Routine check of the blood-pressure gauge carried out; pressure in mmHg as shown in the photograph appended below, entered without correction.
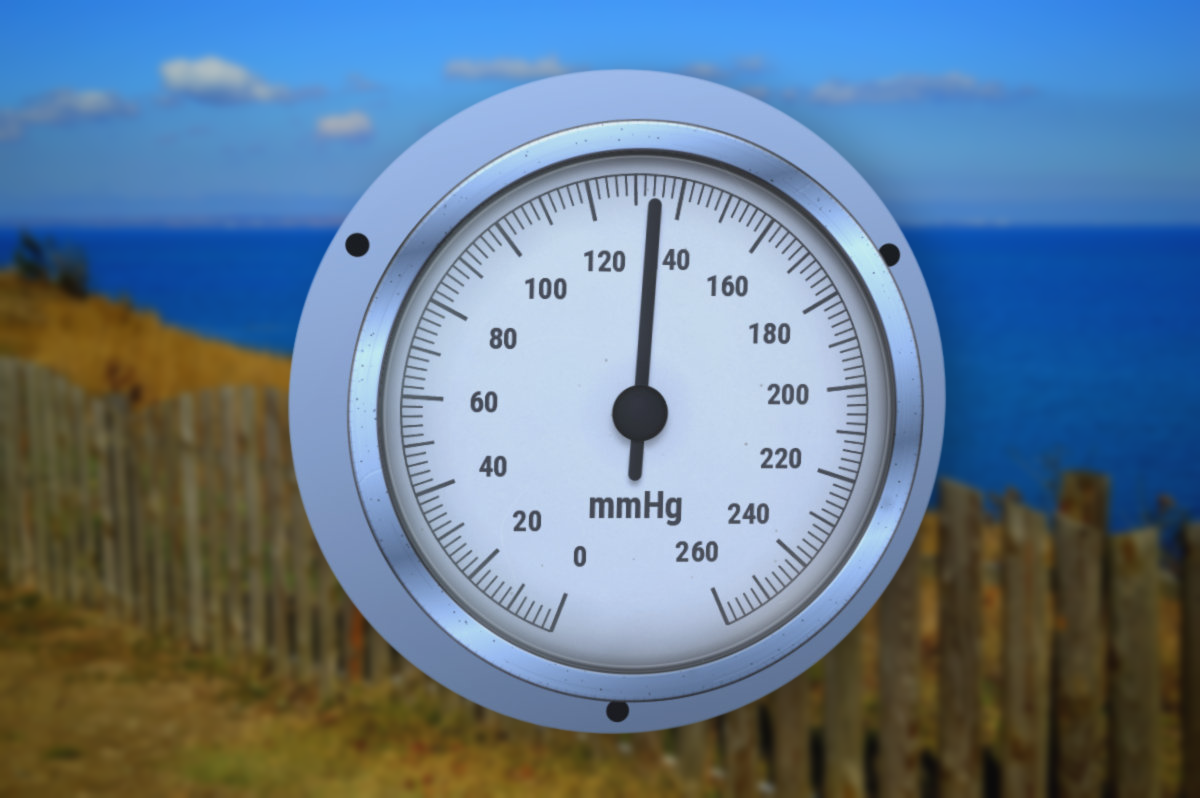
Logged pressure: 134 mmHg
